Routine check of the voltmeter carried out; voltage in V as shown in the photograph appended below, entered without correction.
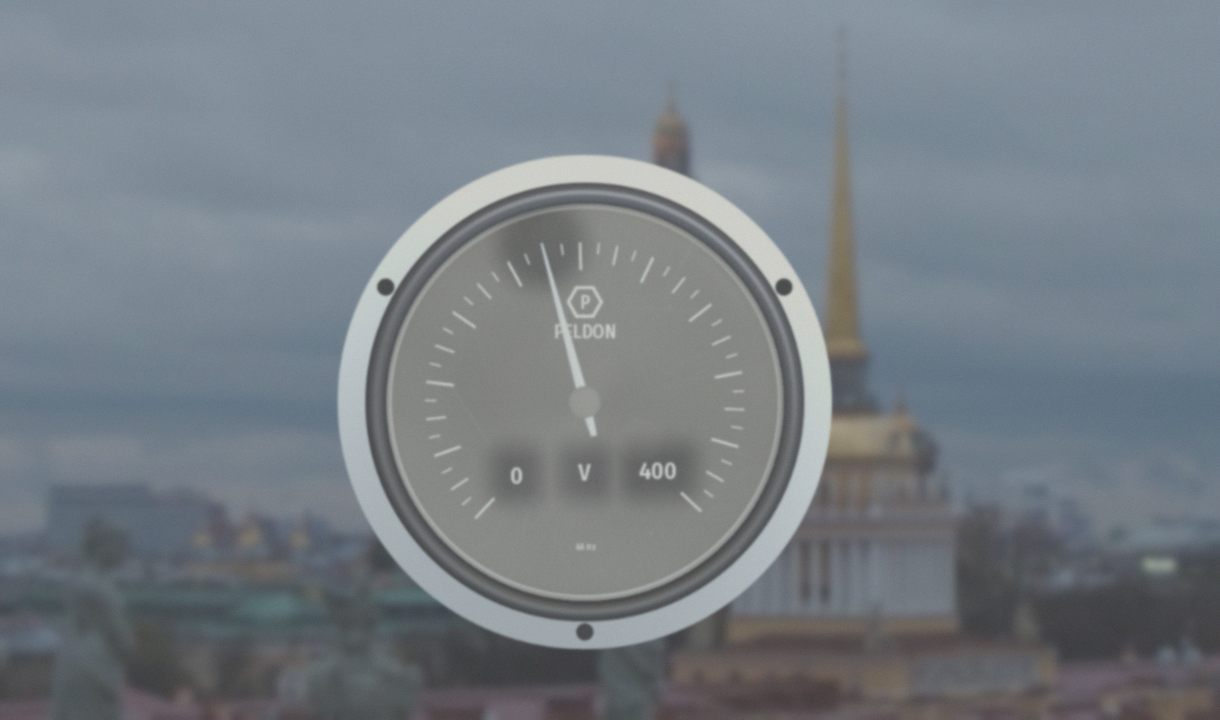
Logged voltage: 180 V
